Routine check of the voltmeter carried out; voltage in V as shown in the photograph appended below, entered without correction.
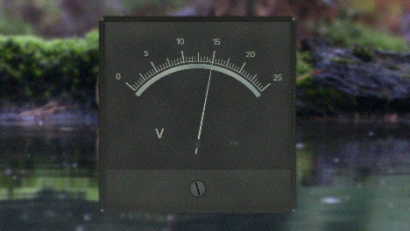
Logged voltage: 15 V
